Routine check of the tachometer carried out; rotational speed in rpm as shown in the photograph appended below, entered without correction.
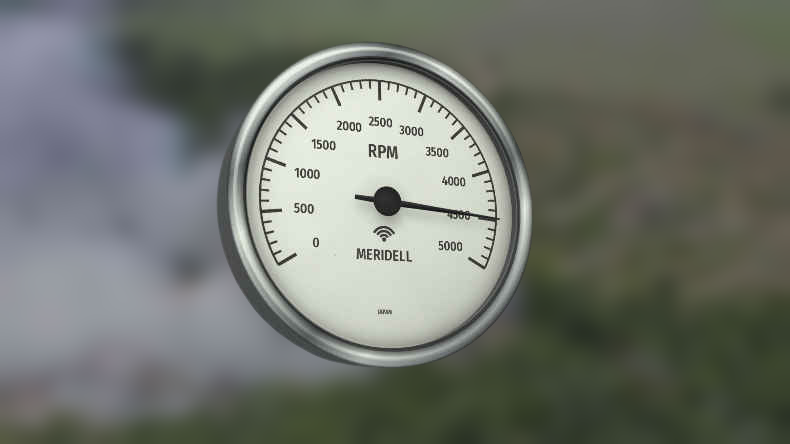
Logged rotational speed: 4500 rpm
